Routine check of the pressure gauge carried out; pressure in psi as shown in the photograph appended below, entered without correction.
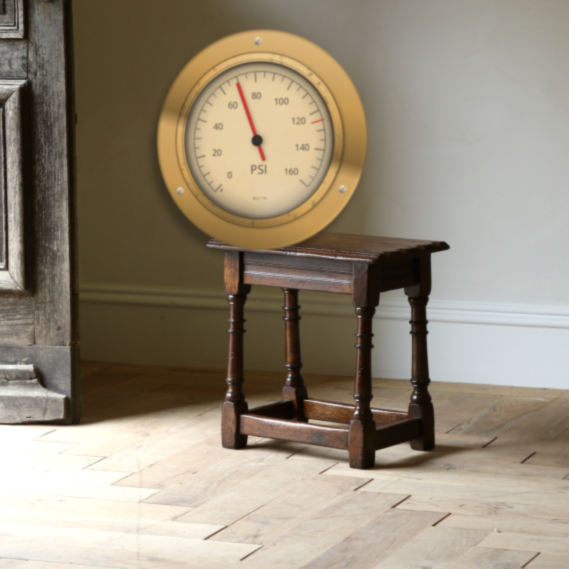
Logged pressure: 70 psi
